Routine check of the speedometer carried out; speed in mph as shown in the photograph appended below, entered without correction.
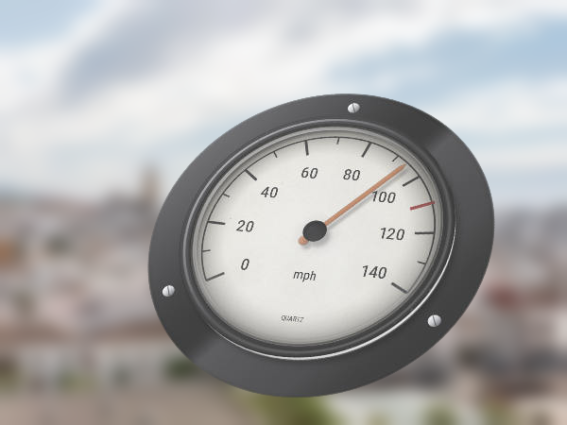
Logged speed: 95 mph
